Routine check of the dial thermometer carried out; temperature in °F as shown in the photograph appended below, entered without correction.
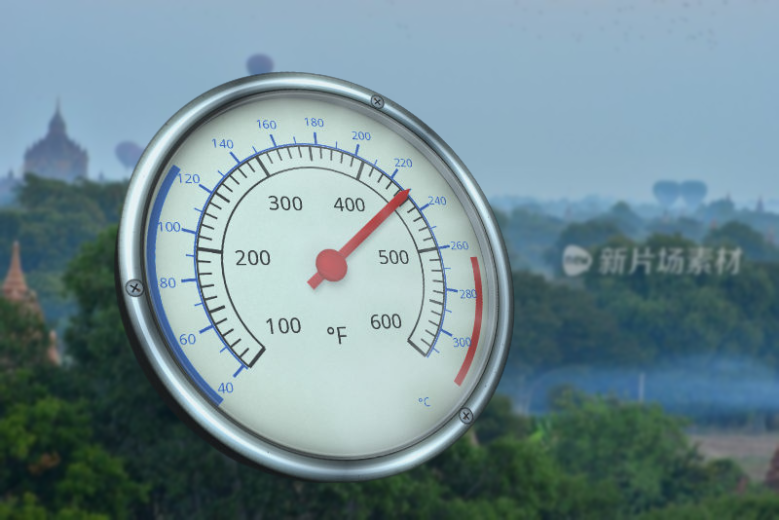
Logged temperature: 445 °F
